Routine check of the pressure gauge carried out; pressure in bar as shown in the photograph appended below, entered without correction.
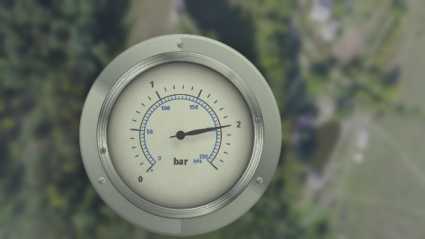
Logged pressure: 2 bar
